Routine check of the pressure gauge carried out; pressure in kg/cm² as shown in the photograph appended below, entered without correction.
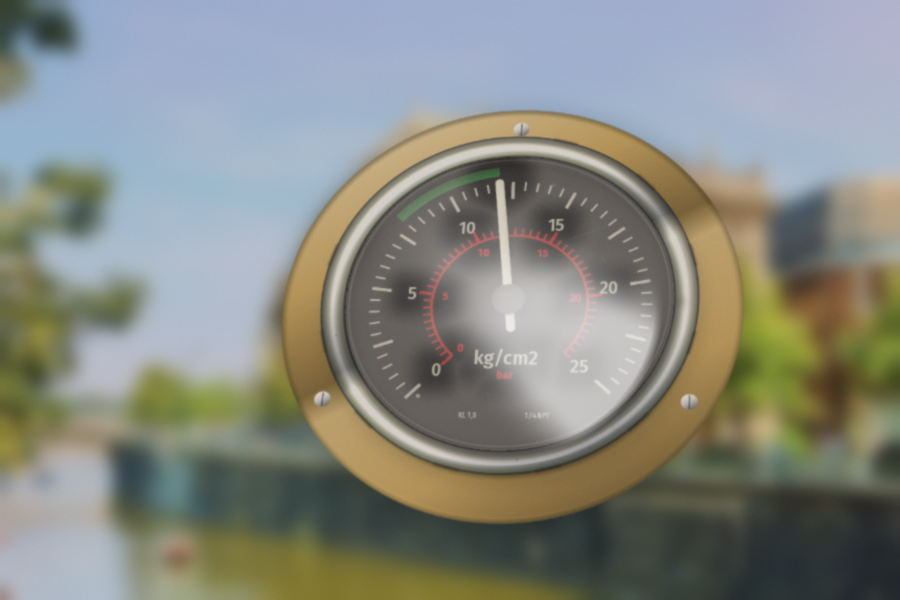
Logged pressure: 12 kg/cm²
